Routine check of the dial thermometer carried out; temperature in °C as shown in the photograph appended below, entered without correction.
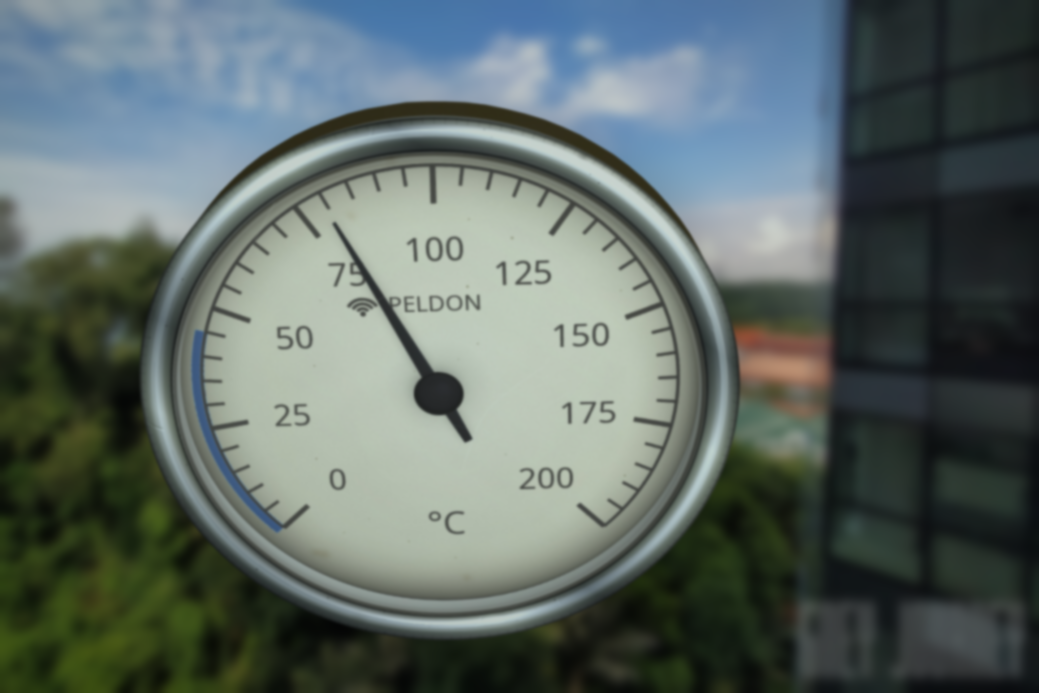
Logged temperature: 80 °C
